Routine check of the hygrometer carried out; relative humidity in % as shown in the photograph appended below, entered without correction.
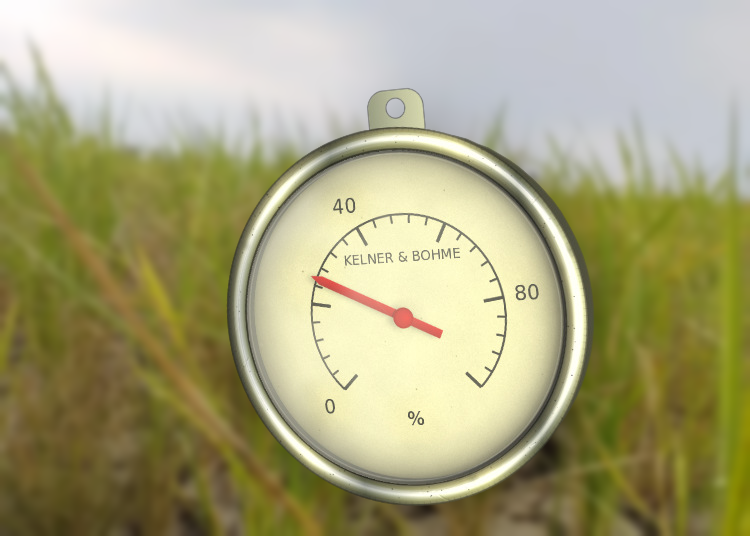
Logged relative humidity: 26 %
